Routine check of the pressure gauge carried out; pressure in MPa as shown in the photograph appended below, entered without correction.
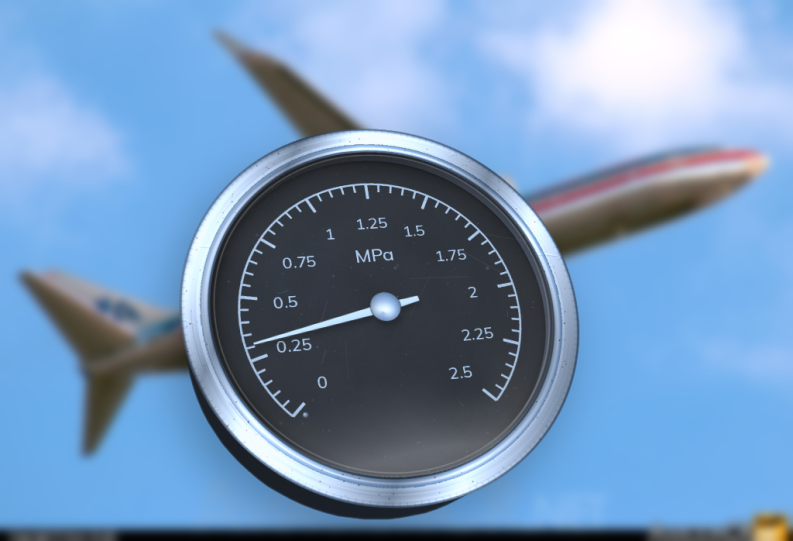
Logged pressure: 0.3 MPa
